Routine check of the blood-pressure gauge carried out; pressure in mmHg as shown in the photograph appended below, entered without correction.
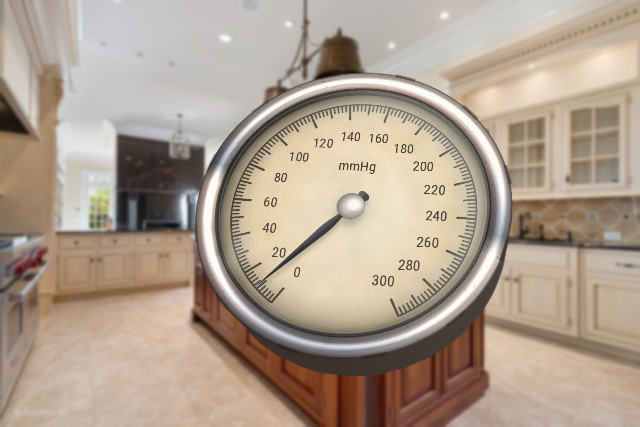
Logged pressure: 10 mmHg
